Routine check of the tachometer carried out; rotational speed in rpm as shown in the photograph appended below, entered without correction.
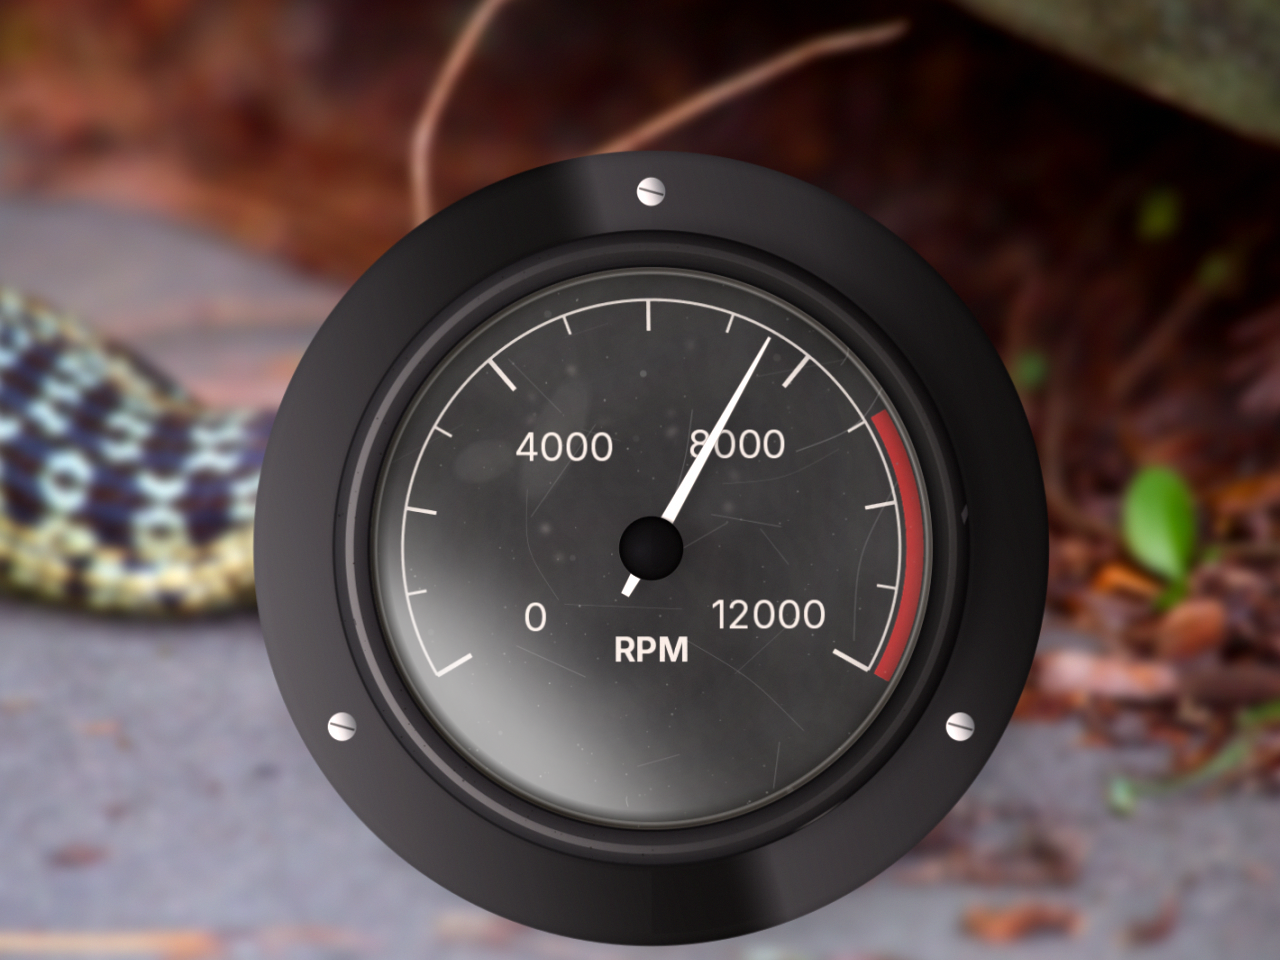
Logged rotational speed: 7500 rpm
